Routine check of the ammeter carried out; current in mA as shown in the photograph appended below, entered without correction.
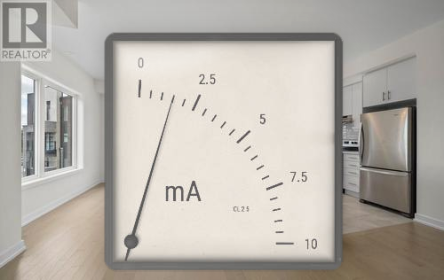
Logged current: 1.5 mA
